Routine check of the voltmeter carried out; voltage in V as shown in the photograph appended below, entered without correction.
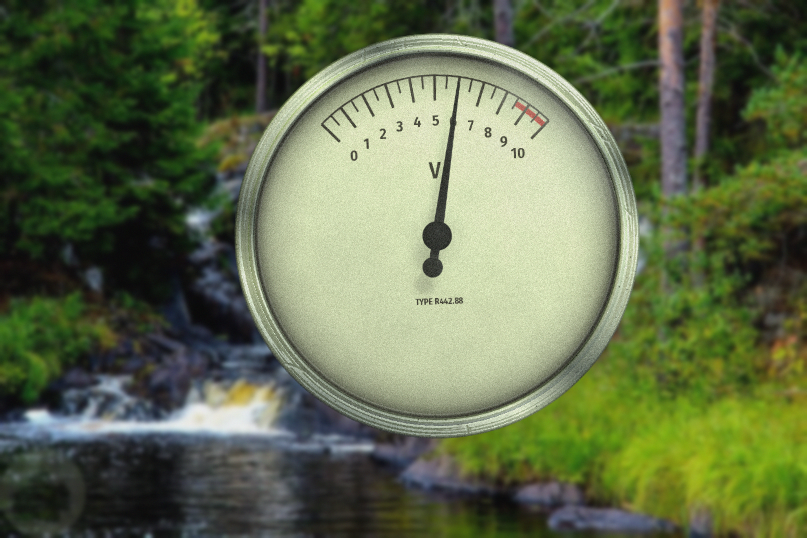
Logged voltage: 6 V
